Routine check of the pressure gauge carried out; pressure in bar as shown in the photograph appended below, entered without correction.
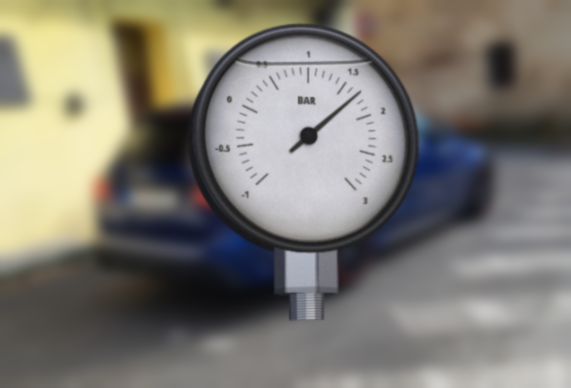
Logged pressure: 1.7 bar
